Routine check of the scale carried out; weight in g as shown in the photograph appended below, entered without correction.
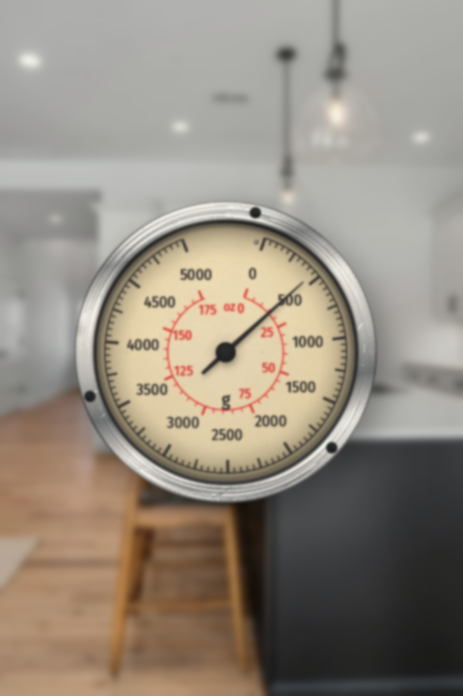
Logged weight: 450 g
